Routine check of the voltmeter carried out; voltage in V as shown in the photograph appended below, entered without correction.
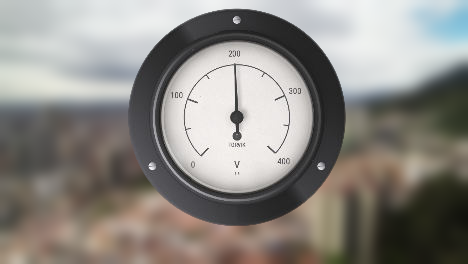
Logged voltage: 200 V
